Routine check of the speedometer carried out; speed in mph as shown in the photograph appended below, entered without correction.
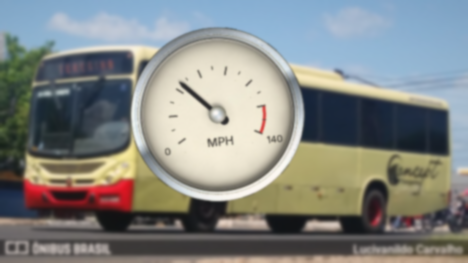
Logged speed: 45 mph
